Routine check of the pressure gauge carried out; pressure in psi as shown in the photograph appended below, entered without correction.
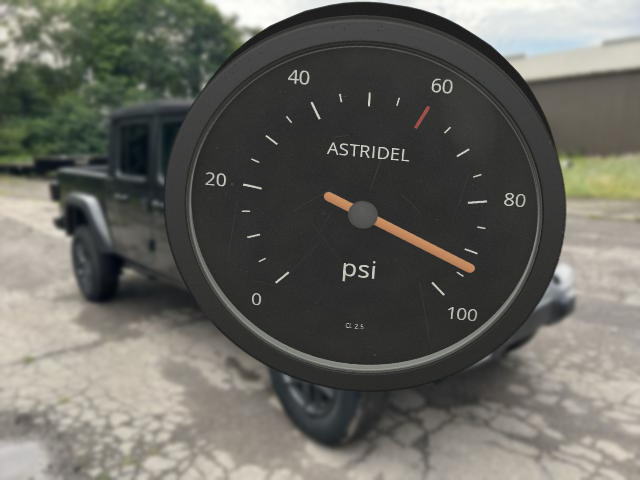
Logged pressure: 92.5 psi
